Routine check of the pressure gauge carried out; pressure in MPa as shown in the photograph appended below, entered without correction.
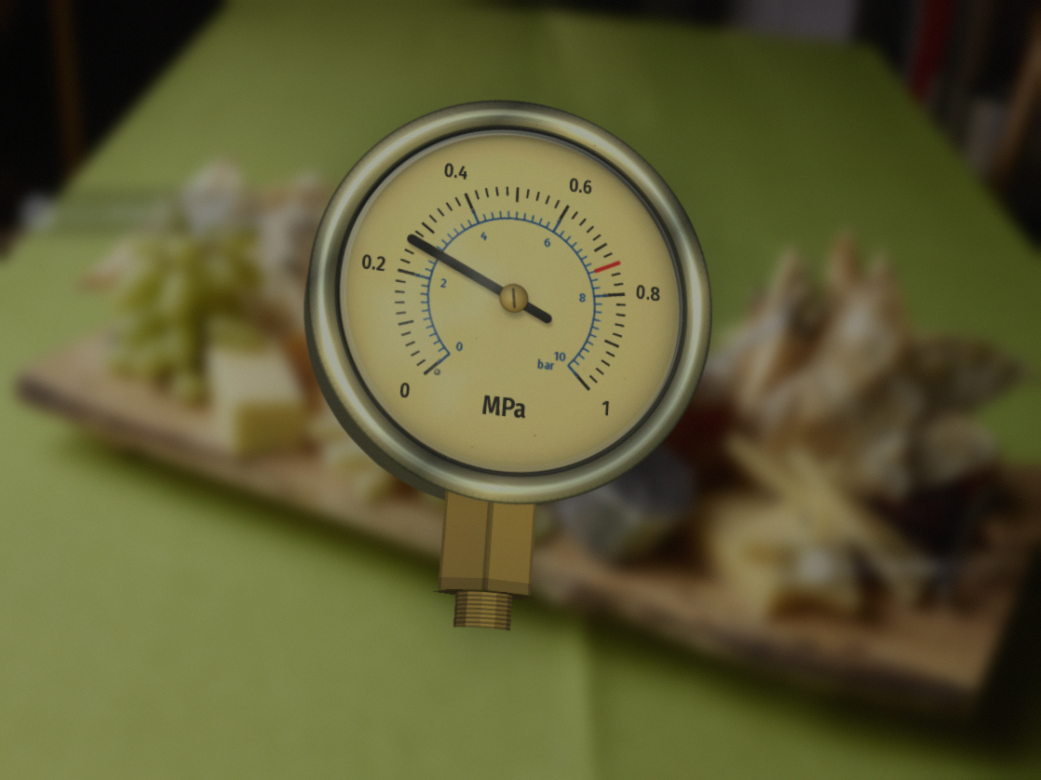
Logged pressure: 0.26 MPa
